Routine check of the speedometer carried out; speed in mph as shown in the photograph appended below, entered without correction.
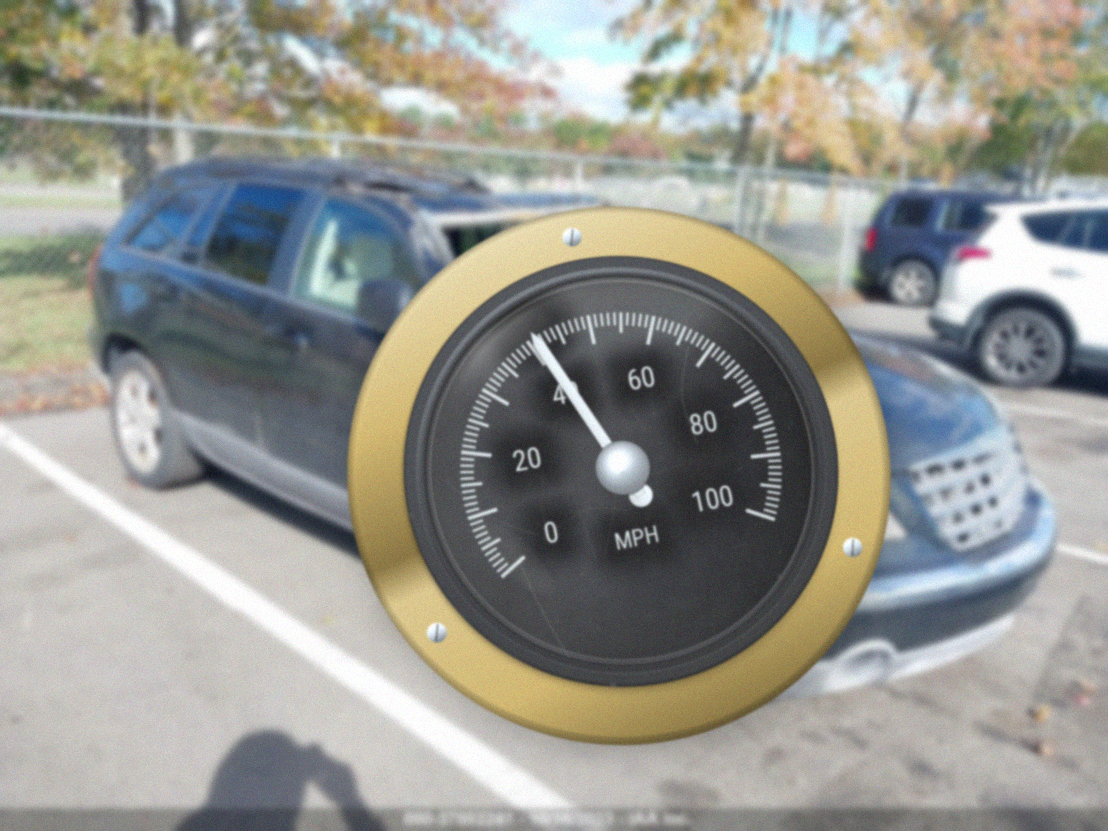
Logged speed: 41 mph
